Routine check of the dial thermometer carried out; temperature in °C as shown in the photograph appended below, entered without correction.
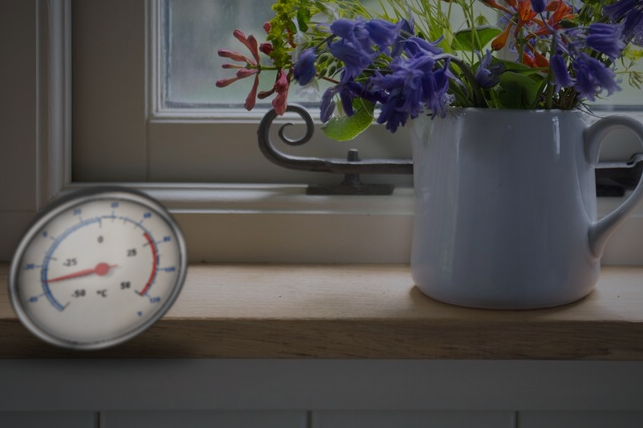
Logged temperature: -35 °C
